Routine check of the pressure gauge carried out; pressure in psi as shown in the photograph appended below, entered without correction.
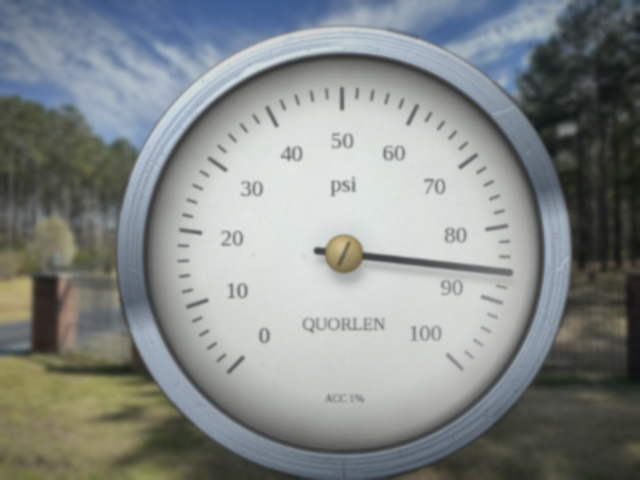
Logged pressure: 86 psi
